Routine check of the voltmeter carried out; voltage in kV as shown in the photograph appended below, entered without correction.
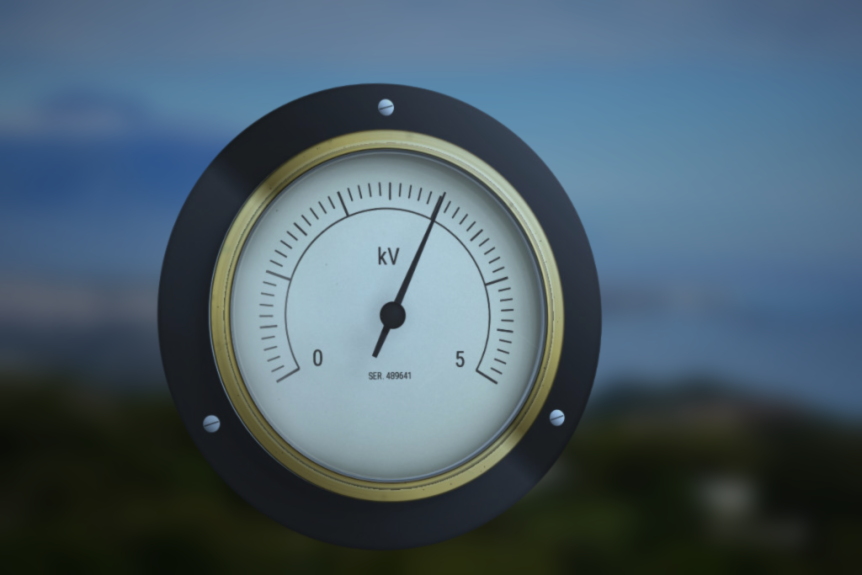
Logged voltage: 3 kV
